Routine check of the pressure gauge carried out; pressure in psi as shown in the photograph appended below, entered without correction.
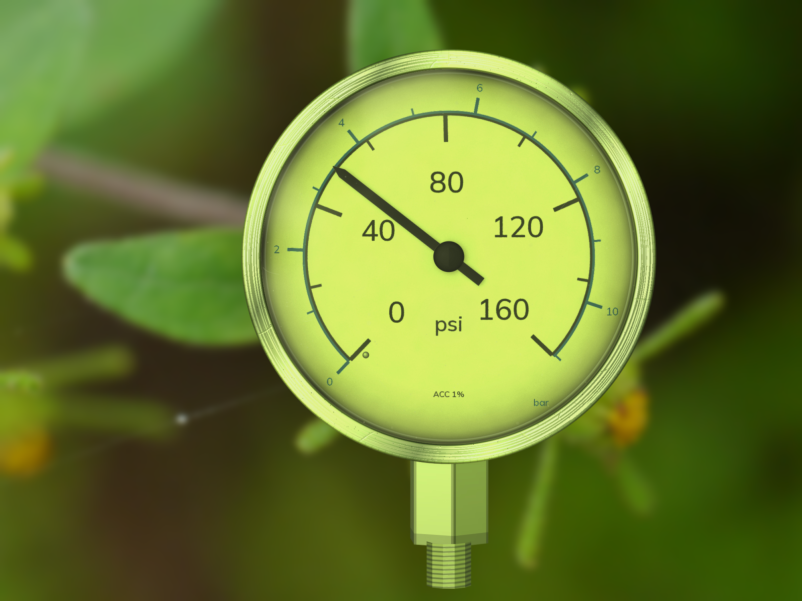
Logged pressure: 50 psi
